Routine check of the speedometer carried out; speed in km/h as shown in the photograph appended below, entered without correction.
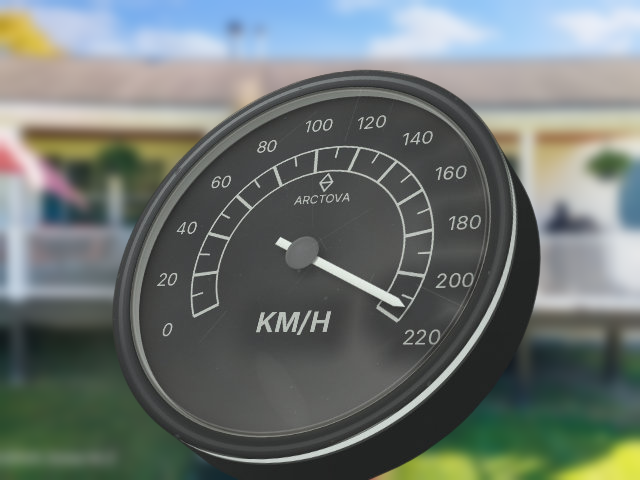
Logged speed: 215 km/h
